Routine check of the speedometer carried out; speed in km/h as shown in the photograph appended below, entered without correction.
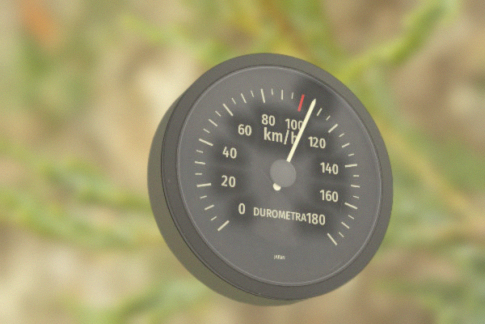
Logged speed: 105 km/h
